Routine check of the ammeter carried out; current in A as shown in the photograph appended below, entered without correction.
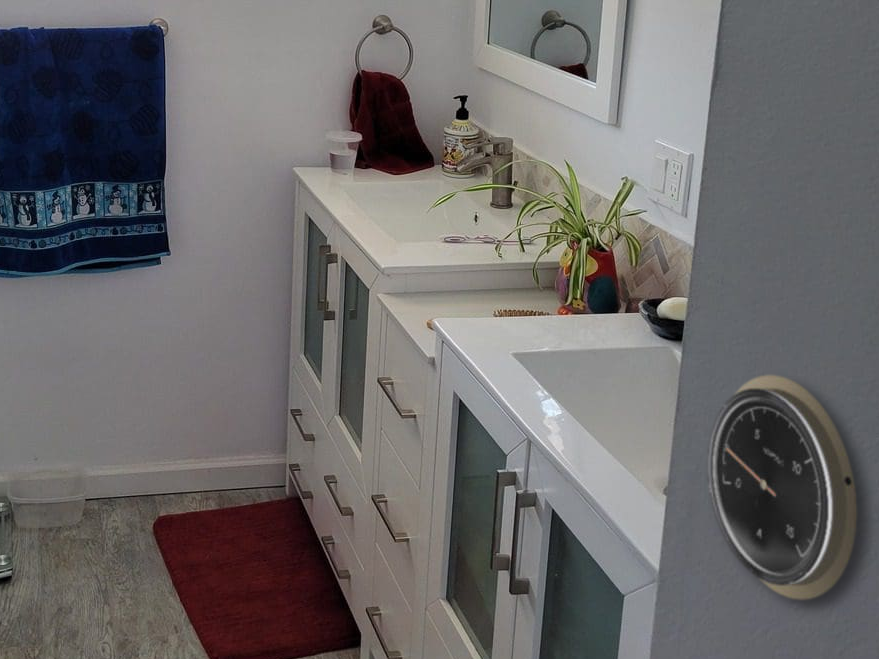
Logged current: 2 A
